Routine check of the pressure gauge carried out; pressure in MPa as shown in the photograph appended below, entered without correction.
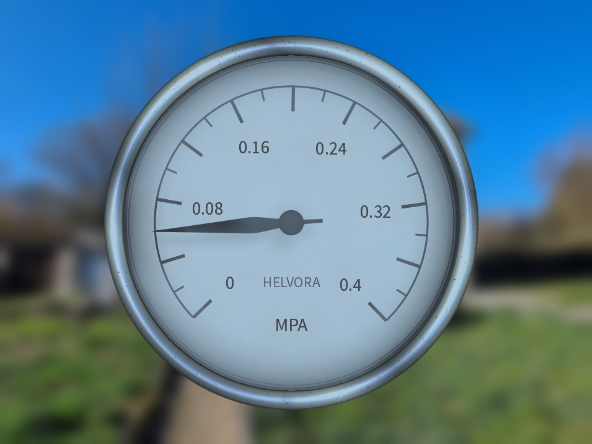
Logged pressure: 0.06 MPa
